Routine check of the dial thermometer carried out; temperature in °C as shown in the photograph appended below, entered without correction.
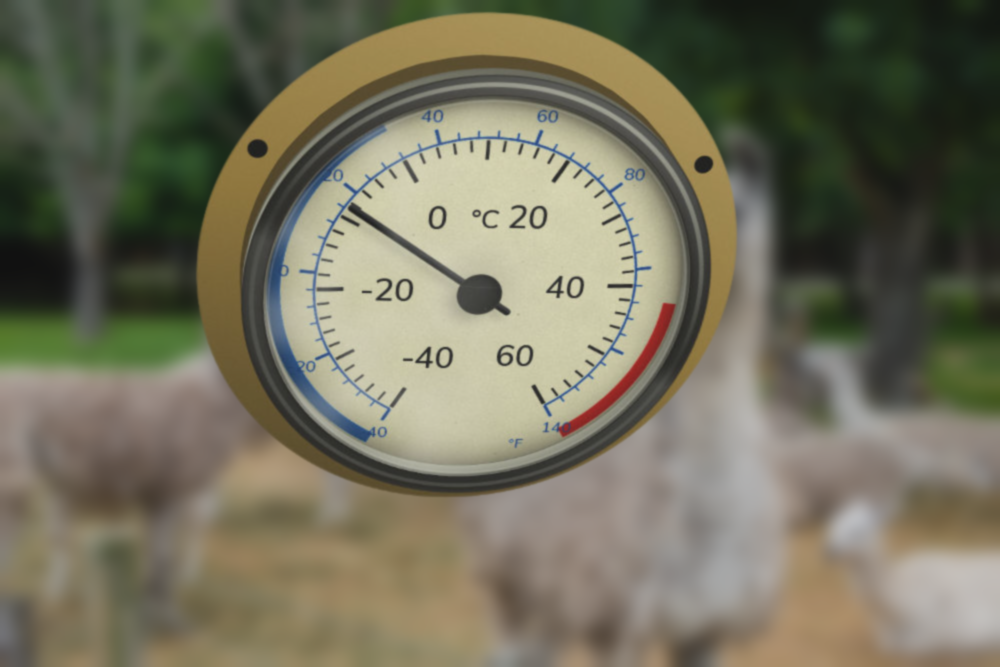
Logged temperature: -8 °C
